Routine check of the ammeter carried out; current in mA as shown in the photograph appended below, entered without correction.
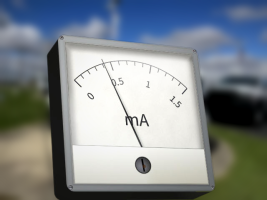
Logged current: 0.4 mA
